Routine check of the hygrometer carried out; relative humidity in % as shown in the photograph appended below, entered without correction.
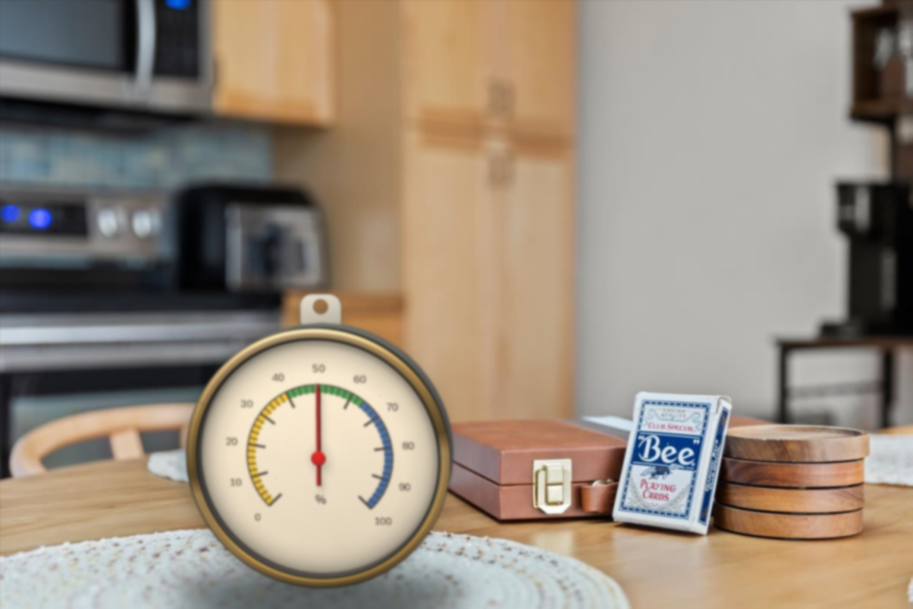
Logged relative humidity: 50 %
